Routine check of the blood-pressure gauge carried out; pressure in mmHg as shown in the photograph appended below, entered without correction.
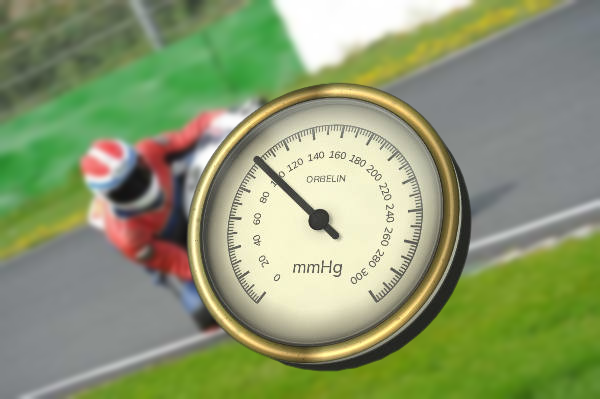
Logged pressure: 100 mmHg
